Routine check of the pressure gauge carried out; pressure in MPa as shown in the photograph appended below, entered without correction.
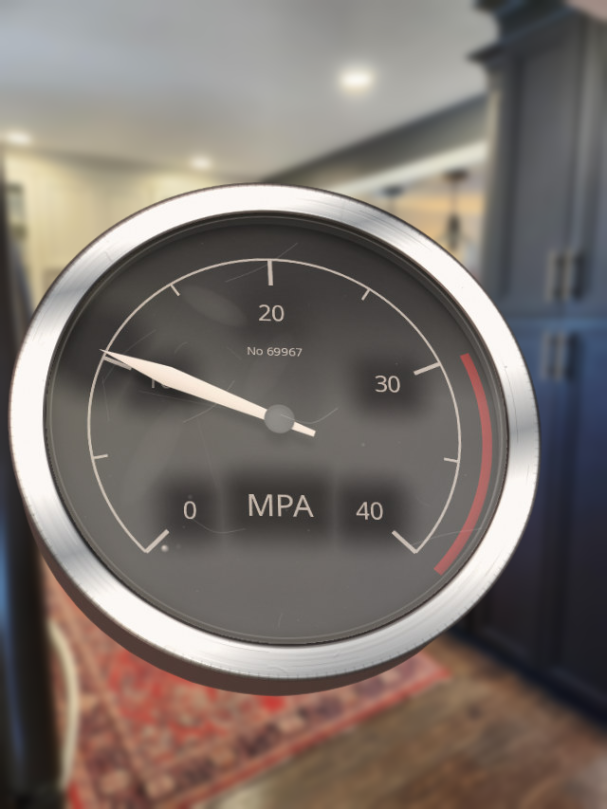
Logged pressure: 10 MPa
